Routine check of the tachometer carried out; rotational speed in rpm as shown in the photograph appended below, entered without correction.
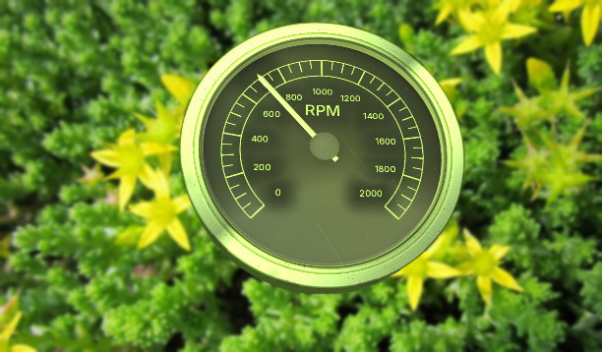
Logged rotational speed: 700 rpm
